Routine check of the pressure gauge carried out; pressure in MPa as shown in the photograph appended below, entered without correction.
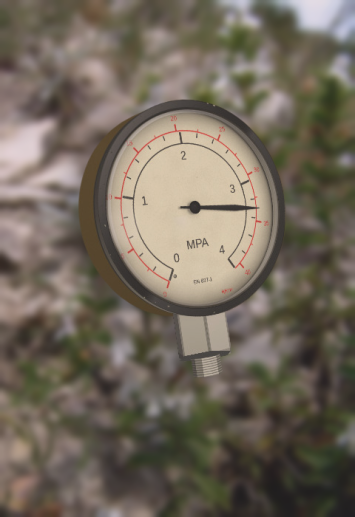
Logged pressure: 3.3 MPa
